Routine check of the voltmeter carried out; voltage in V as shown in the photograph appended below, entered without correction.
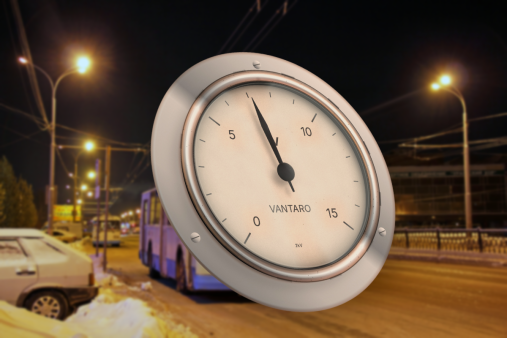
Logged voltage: 7 V
